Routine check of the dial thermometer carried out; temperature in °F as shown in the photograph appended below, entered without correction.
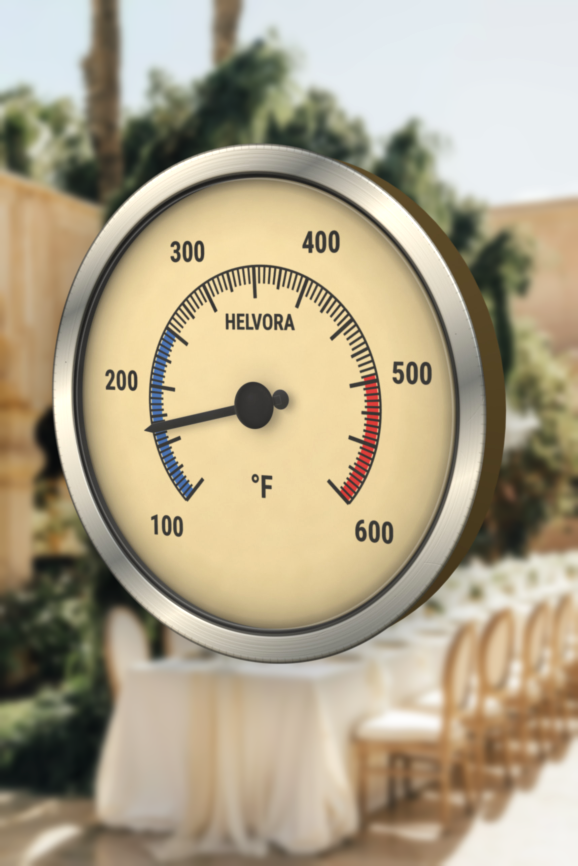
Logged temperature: 165 °F
